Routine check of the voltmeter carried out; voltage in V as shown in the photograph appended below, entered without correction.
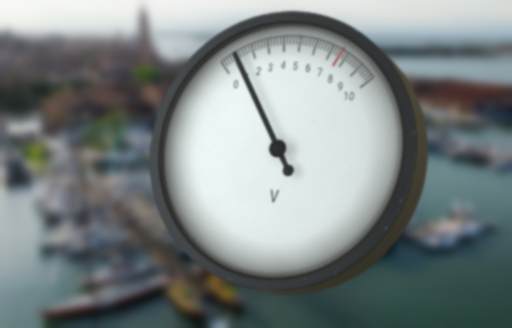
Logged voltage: 1 V
